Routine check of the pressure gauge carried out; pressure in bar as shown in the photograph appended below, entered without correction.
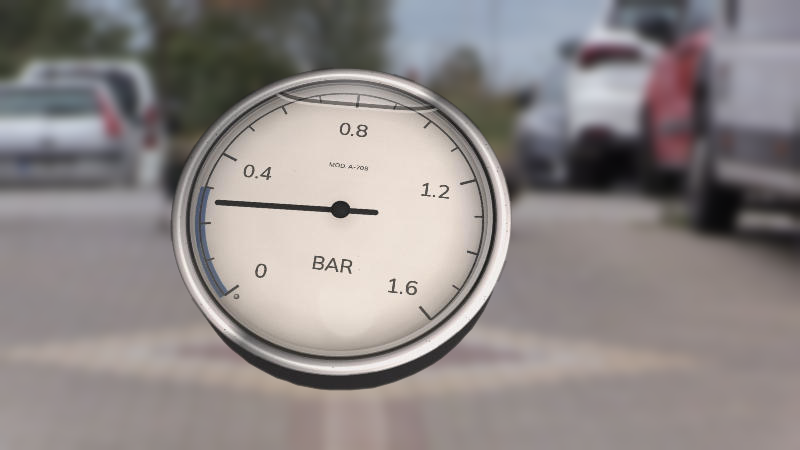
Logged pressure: 0.25 bar
